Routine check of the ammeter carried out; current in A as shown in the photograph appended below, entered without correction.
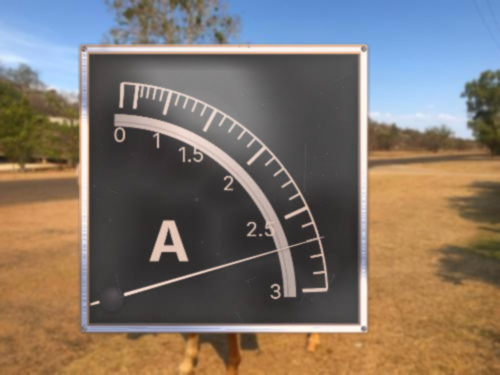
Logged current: 2.7 A
